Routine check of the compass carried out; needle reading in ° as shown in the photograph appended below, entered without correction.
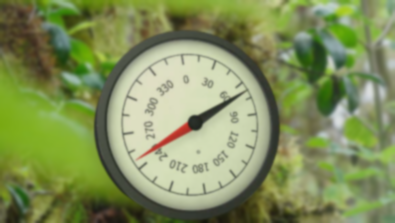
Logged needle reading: 247.5 °
